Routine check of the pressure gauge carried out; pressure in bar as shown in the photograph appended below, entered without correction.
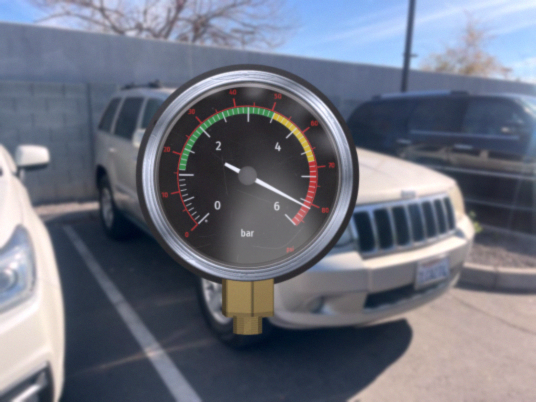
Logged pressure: 5.6 bar
